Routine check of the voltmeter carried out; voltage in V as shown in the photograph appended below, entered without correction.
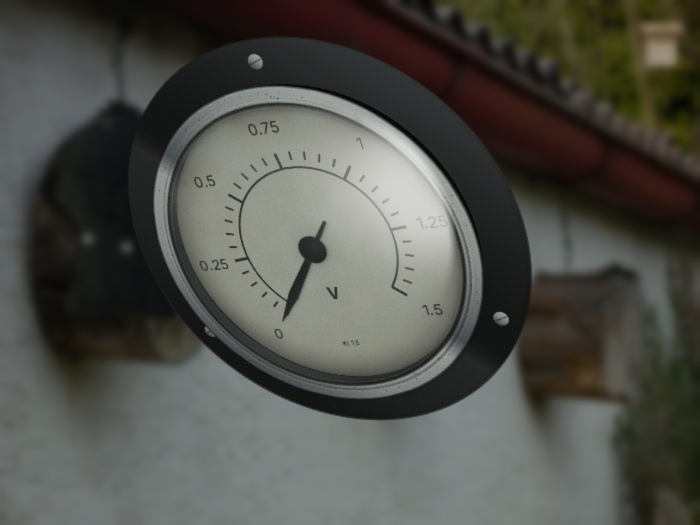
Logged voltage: 0 V
